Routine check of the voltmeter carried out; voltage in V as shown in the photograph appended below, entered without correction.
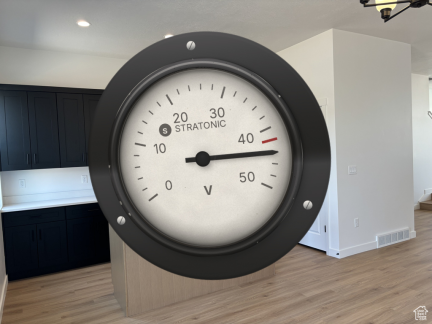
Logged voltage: 44 V
